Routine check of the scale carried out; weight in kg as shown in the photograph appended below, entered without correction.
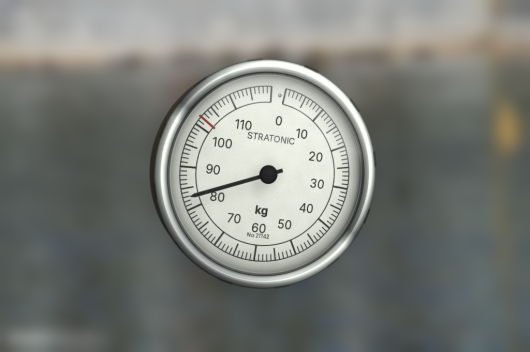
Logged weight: 83 kg
